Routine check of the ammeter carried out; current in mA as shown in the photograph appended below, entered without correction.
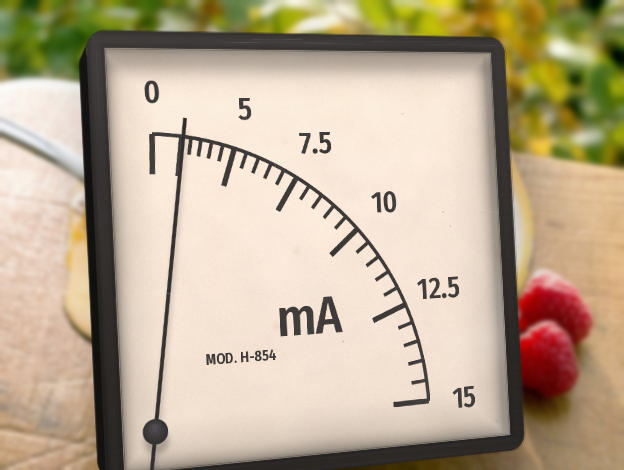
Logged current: 2.5 mA
